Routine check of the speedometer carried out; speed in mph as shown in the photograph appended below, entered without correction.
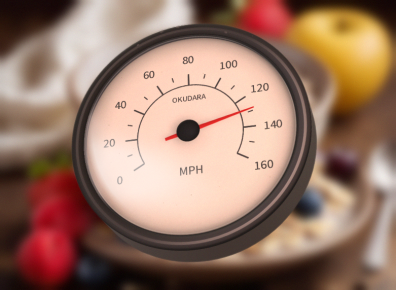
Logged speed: 130 mph
